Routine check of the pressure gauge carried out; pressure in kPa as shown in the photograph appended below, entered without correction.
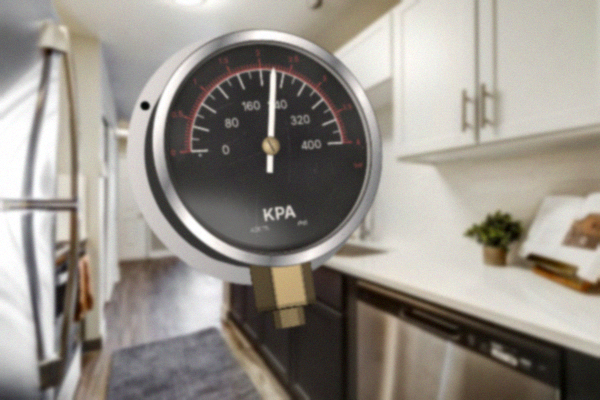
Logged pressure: 220 kPa
